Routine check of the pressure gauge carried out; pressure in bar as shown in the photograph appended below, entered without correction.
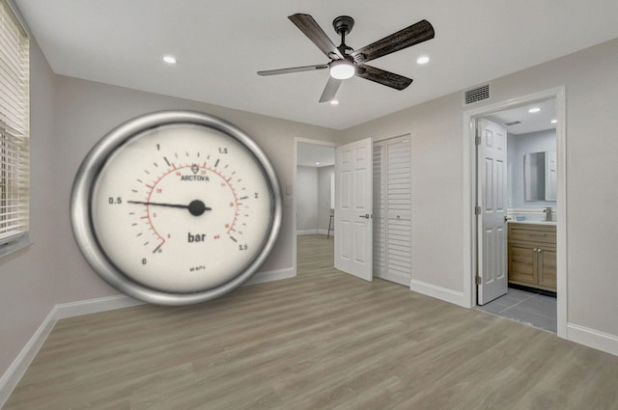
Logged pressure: 0.5 bar
